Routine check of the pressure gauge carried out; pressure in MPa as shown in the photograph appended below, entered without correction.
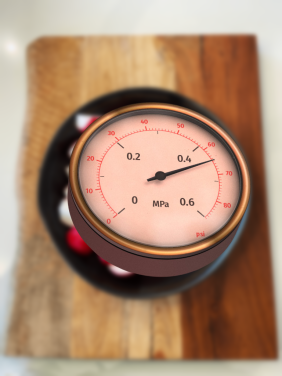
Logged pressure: 0.45 MPa
